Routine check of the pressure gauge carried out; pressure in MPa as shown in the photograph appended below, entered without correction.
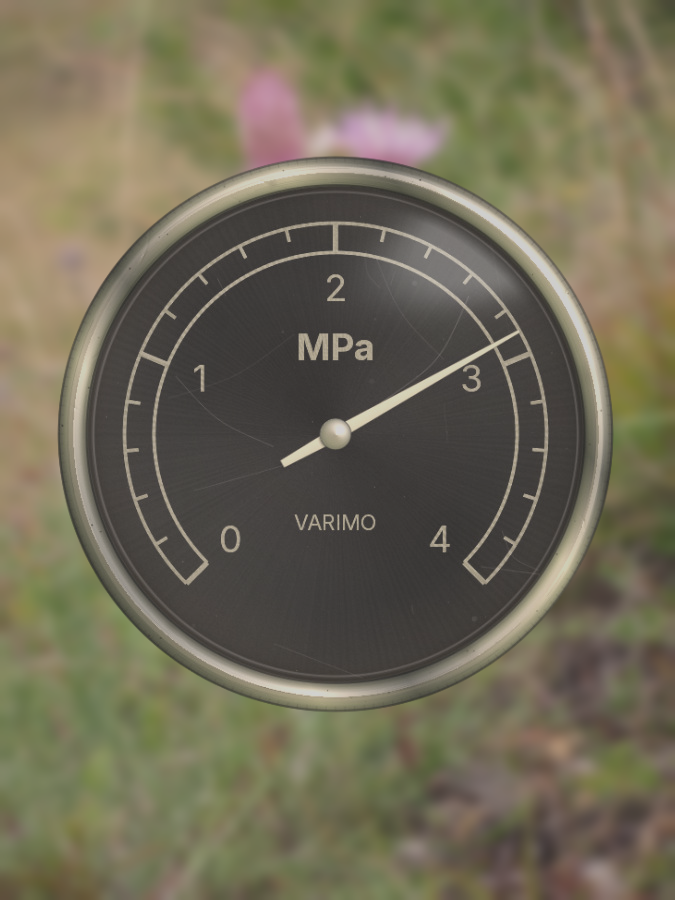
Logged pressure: 2.9 MPa
